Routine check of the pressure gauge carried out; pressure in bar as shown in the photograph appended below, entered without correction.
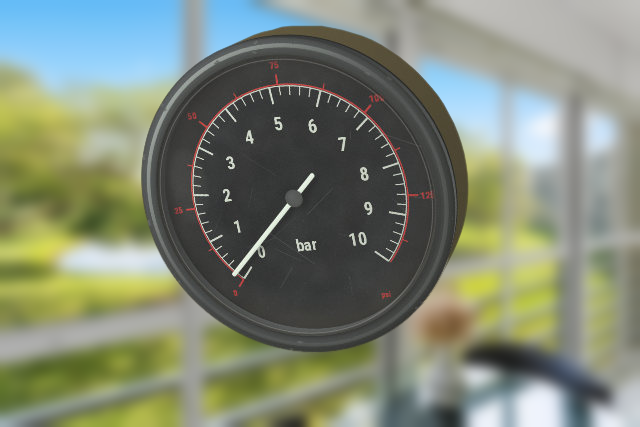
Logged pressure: 0.2 bar
